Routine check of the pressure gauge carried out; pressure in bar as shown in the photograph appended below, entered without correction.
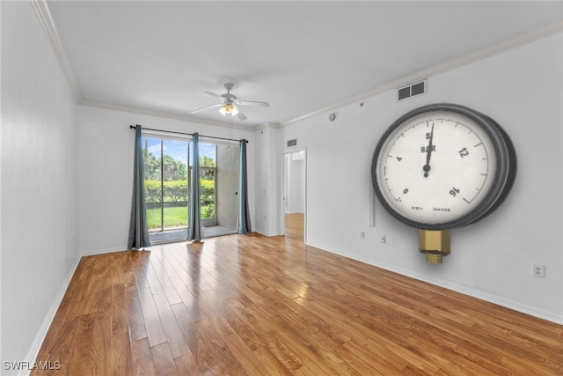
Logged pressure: 8.5 bar
